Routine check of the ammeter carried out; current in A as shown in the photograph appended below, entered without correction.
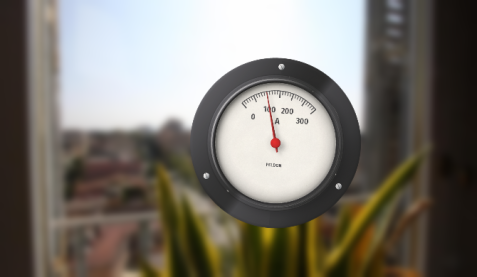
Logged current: 100 A
